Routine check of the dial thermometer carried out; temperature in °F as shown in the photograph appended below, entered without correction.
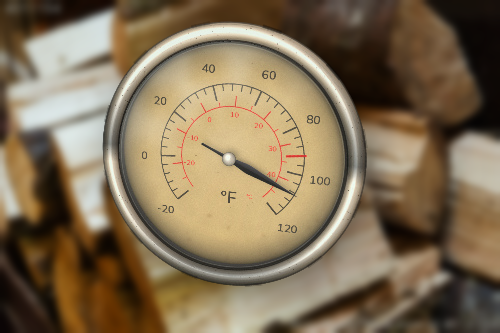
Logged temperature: 108 °F
